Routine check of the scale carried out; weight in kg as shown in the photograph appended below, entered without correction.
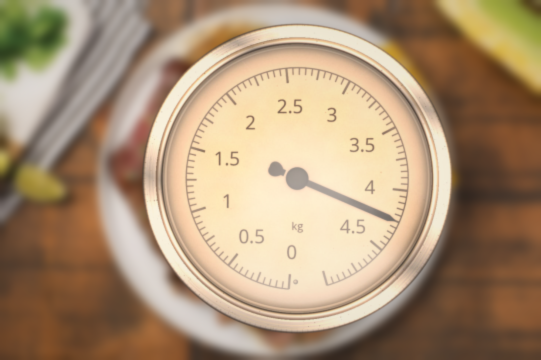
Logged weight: 4.25 kg
